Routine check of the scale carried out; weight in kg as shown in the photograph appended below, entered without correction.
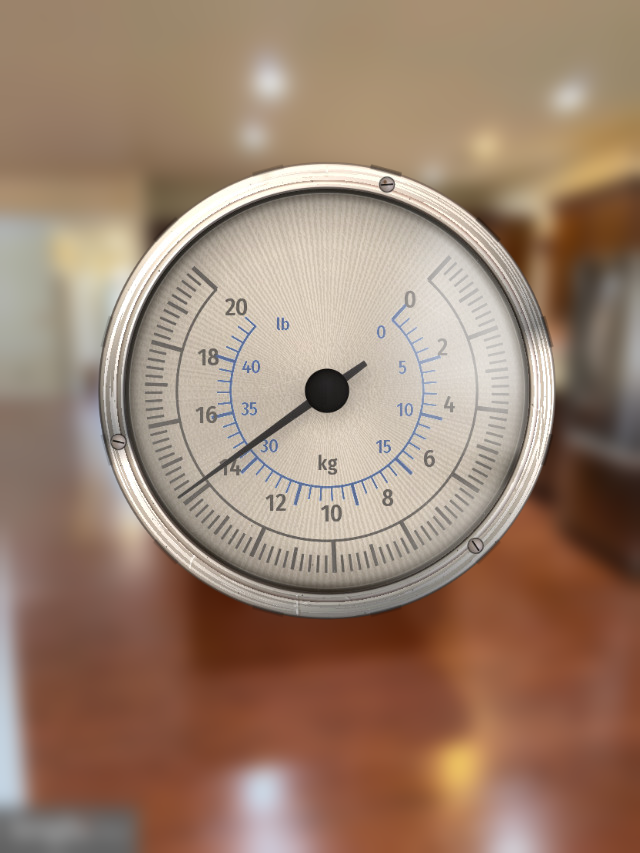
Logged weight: 14.2 kg
